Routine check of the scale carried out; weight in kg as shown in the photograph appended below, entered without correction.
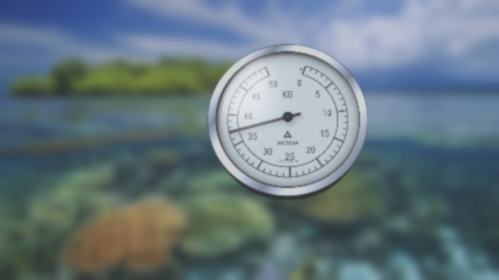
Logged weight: 37 kg
